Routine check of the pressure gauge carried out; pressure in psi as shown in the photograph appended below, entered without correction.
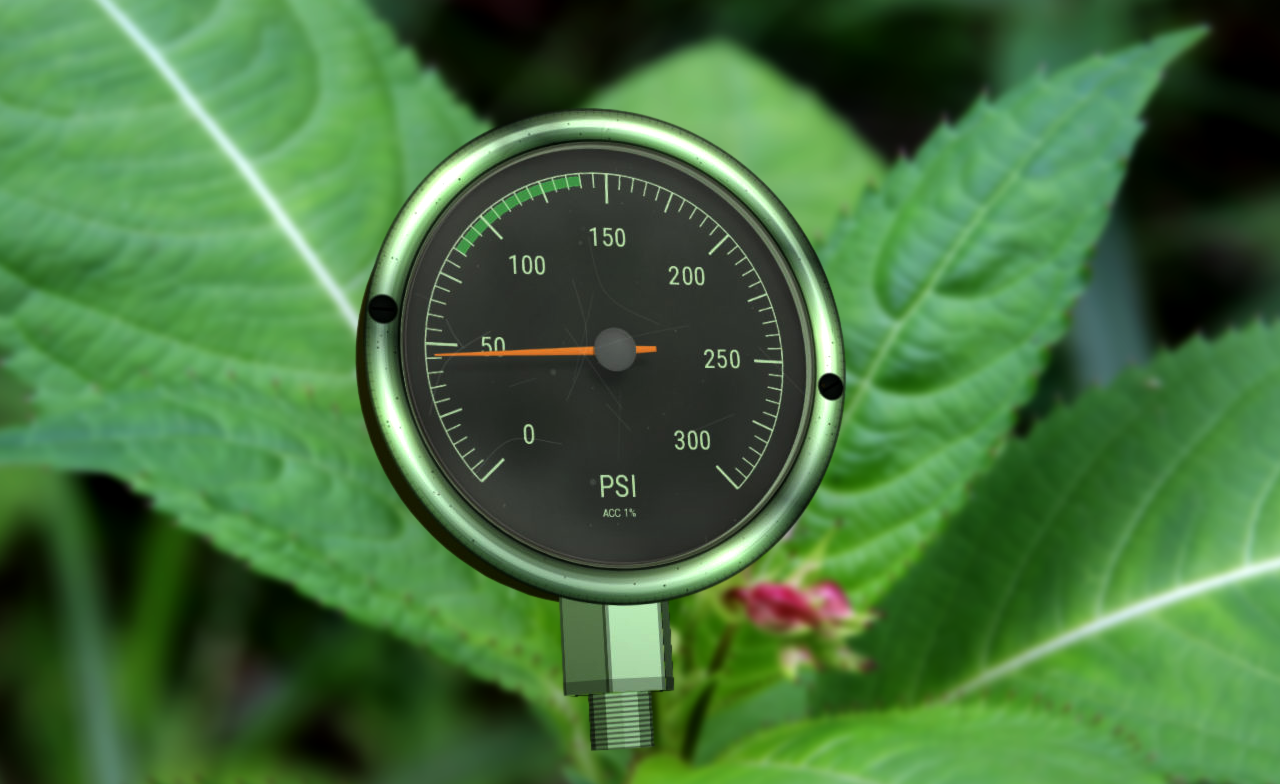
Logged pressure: 45 psi
